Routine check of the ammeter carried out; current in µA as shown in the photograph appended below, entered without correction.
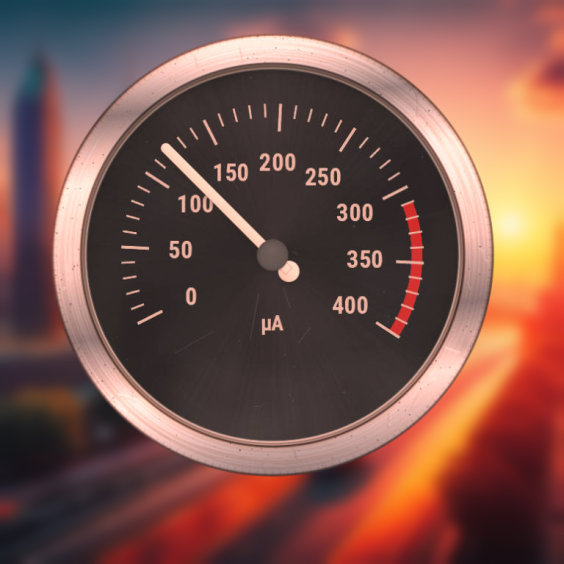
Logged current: 120 µA
